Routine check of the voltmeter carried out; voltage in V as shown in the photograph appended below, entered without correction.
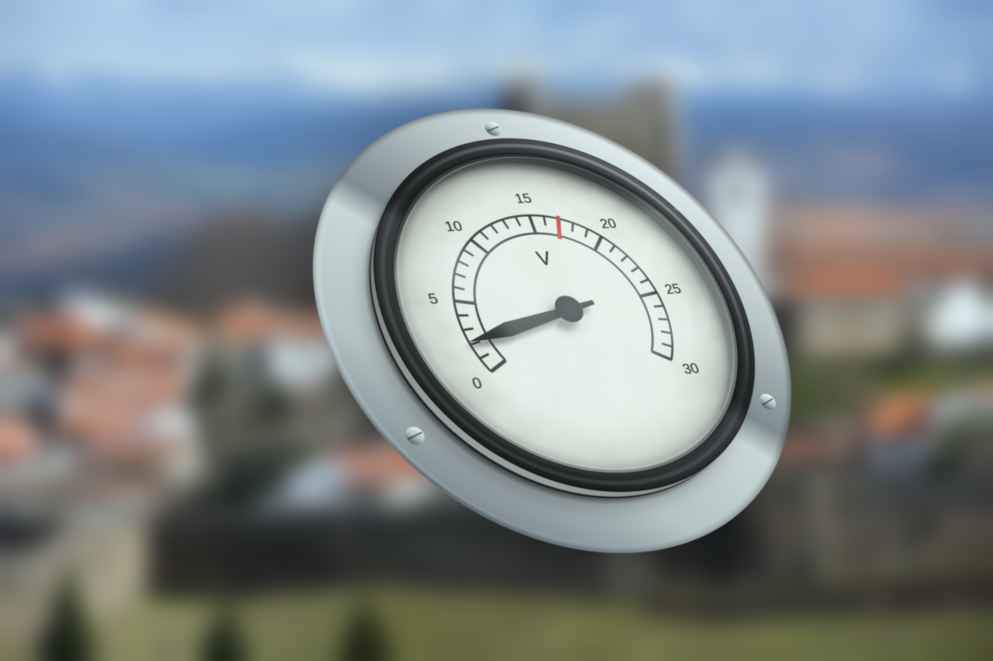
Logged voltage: 2 V
